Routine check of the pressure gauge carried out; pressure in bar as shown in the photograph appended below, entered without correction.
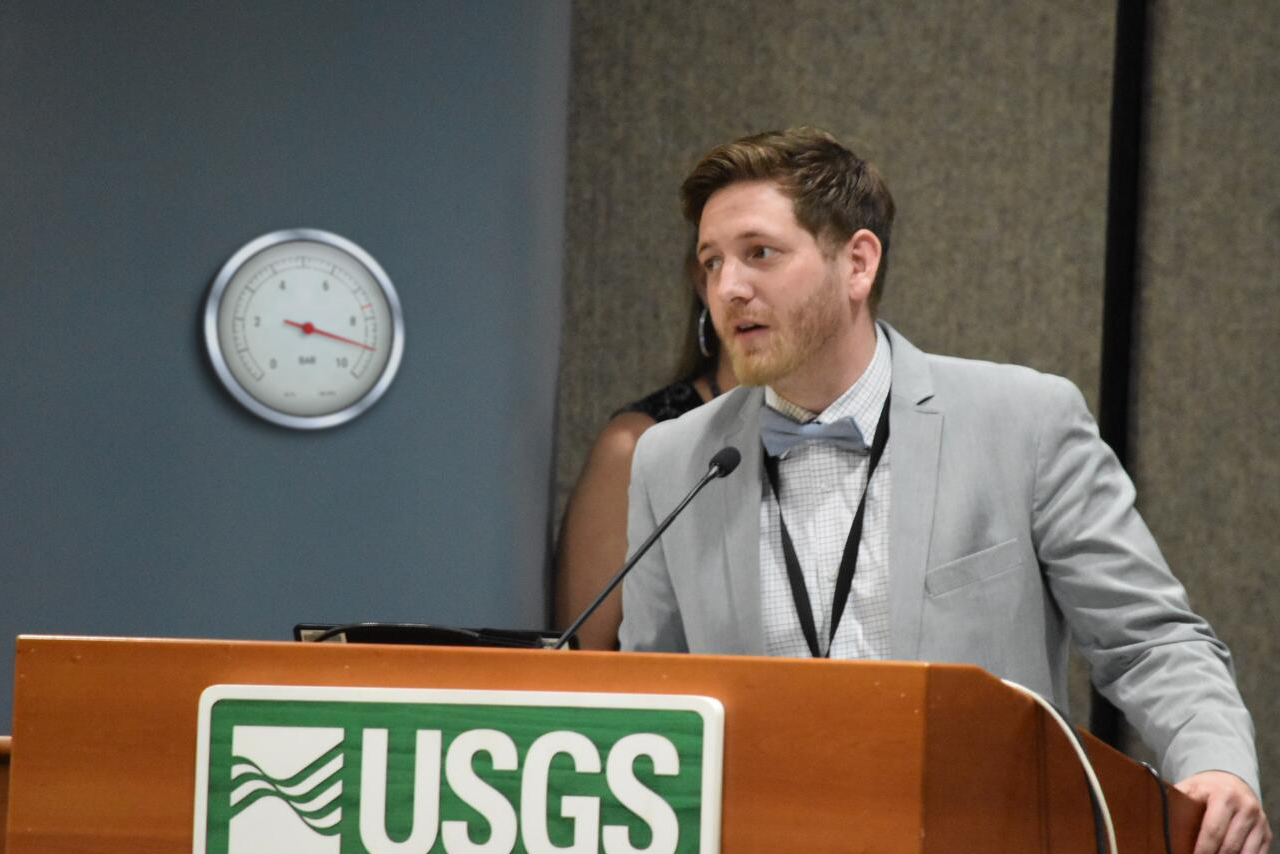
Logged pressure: 9 bar
